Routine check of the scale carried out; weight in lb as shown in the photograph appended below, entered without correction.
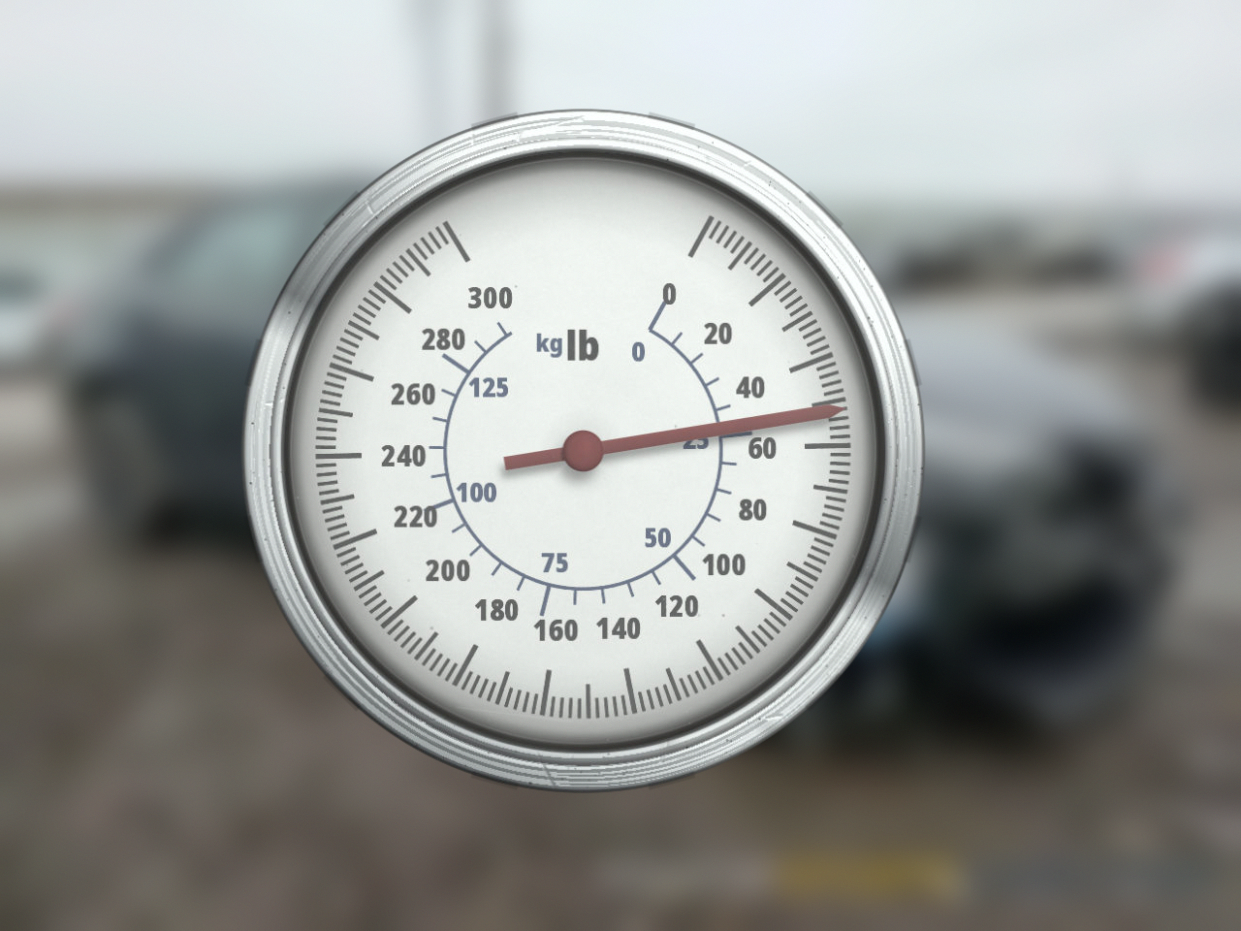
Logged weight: 52 lb
